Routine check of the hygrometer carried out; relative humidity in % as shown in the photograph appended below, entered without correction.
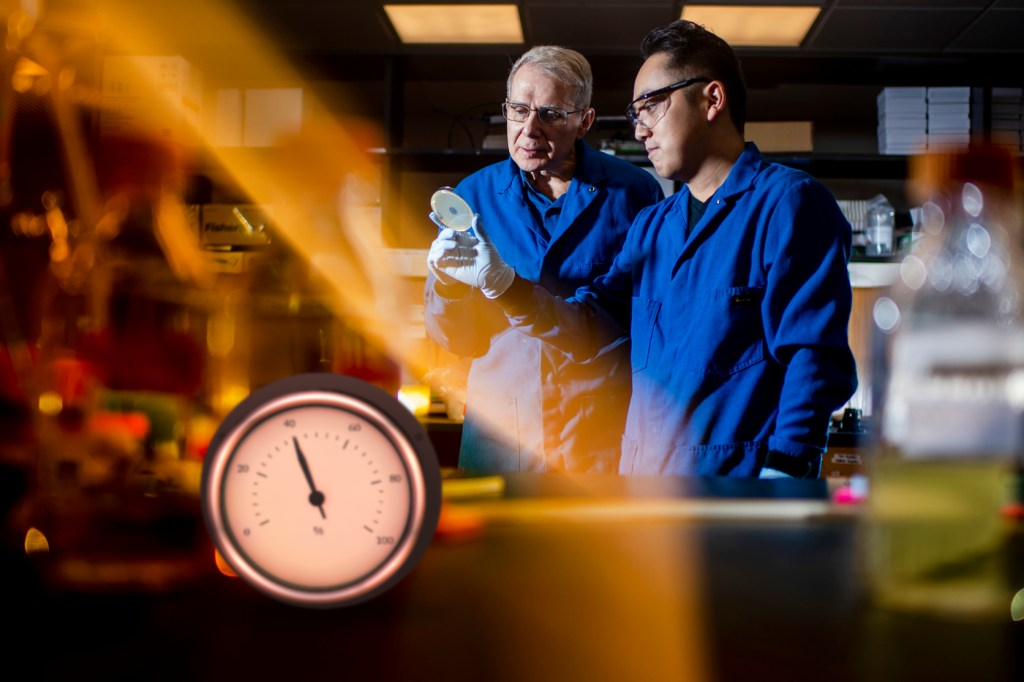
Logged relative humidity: 40 %
